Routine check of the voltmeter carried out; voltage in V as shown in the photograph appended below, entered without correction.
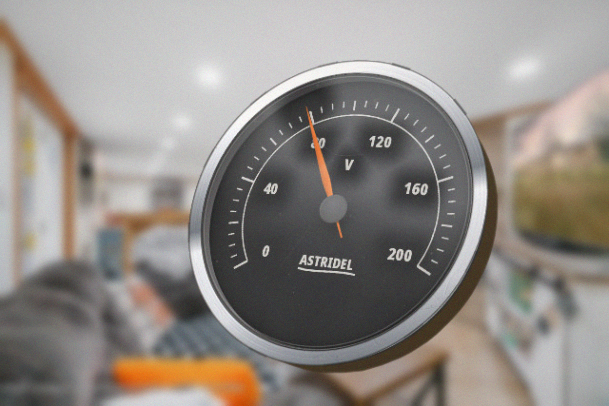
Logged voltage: 80 V
